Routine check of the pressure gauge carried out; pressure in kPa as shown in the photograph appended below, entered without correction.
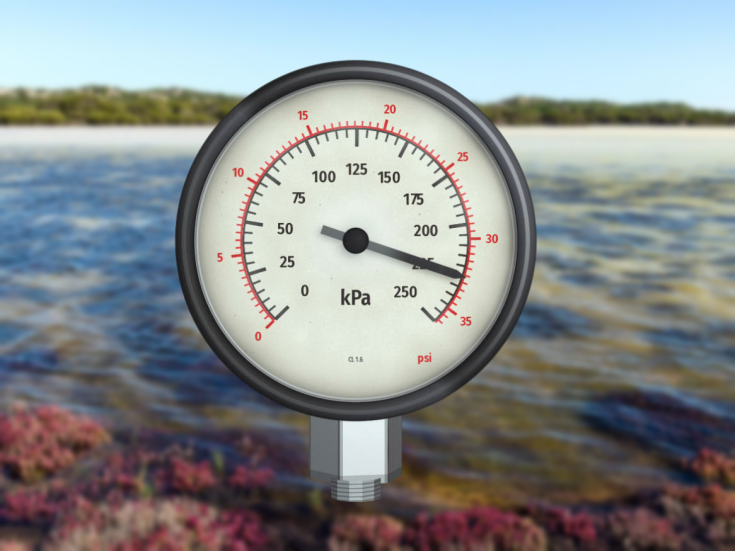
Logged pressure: 225 kPa
